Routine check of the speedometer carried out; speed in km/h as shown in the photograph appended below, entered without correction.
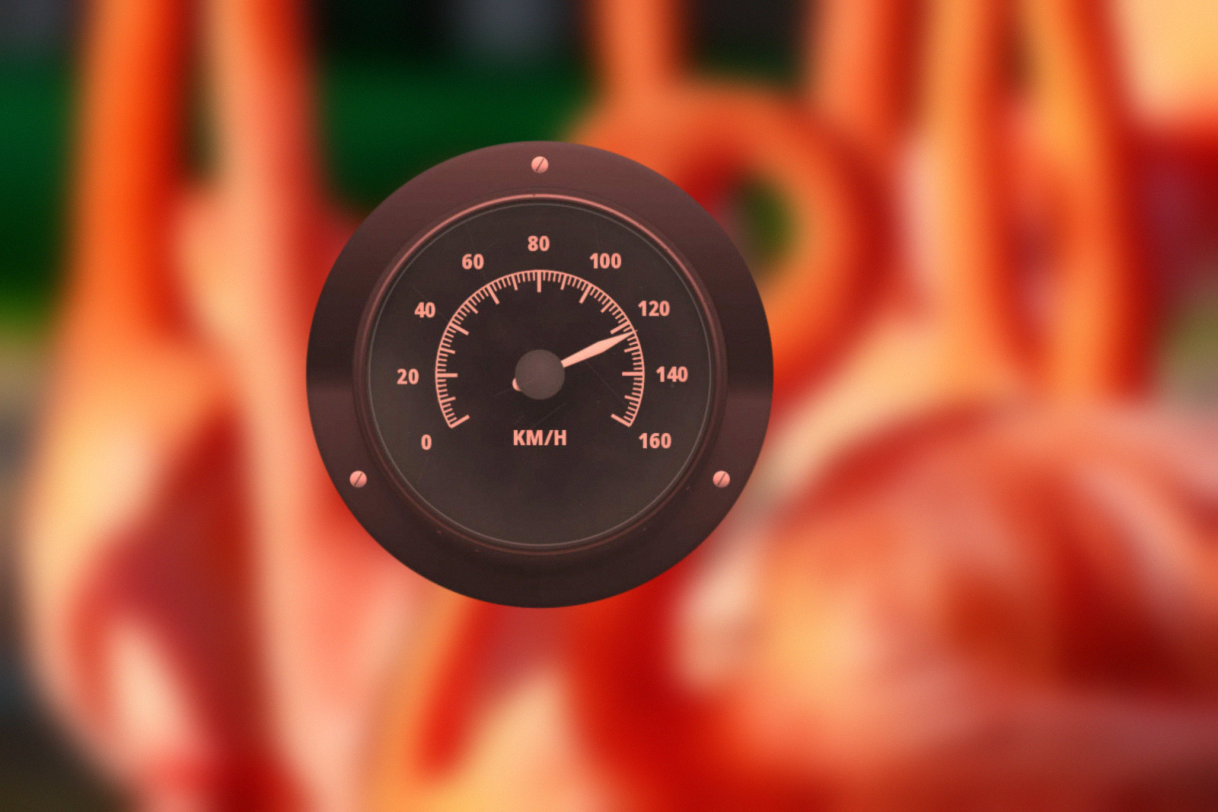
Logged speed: 124 km/h
